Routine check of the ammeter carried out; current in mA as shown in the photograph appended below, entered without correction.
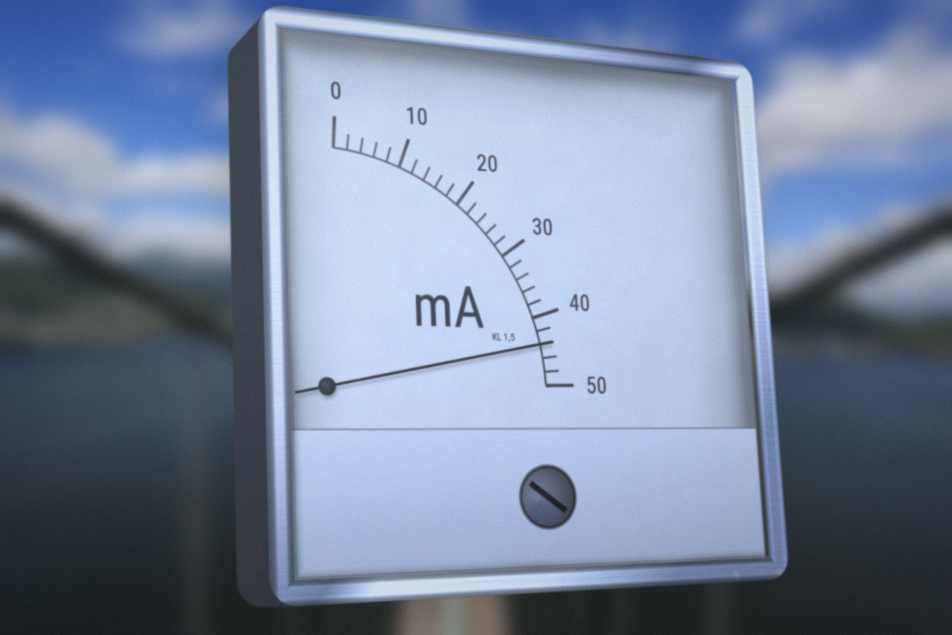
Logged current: 44 mA
